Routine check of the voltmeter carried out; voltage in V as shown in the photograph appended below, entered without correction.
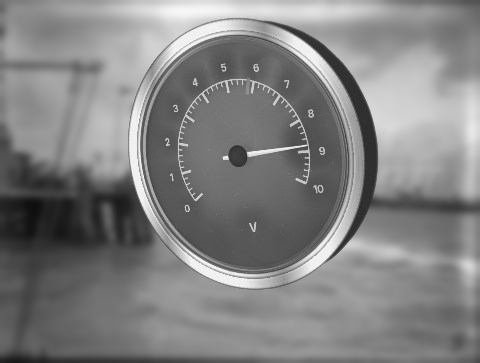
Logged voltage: 8.8 V
